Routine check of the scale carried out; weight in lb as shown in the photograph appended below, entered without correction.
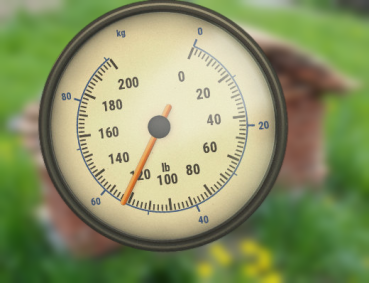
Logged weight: 122 lb
